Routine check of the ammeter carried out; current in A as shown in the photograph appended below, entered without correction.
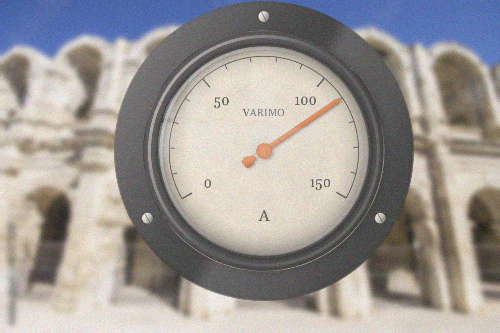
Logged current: 110 A
